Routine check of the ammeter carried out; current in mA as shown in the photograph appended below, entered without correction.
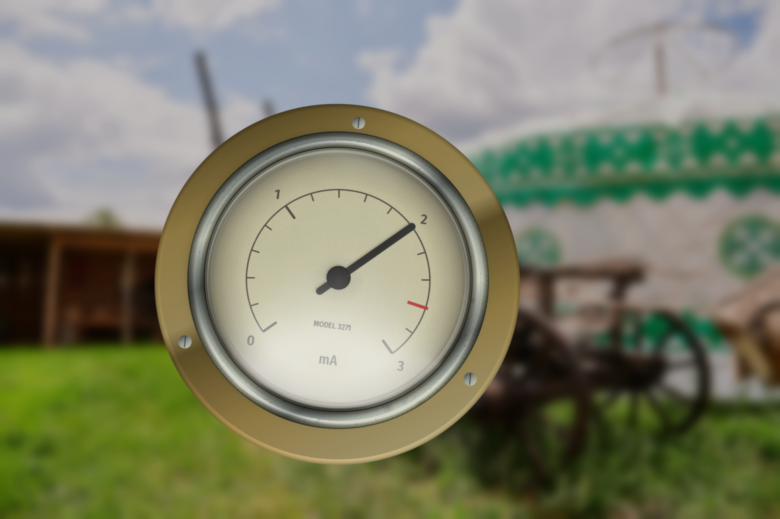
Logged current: 2 mA
